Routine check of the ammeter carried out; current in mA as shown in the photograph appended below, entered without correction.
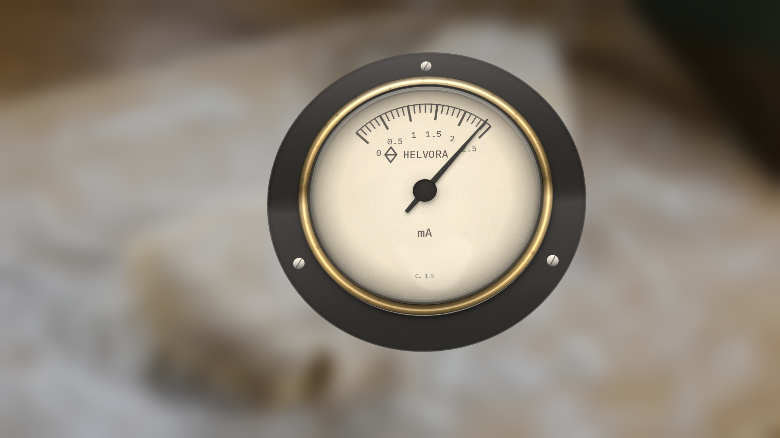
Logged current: 2.4 mA
